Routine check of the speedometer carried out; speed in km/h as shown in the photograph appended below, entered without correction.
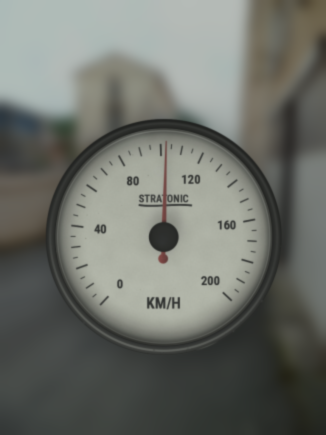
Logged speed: 102.5 km/h
